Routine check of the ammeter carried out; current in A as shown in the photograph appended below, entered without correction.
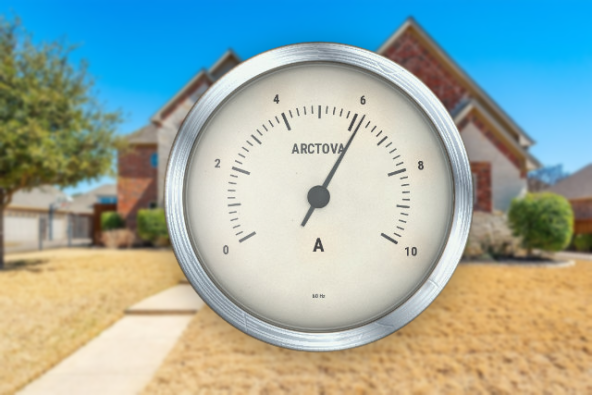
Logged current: 6.2 A
